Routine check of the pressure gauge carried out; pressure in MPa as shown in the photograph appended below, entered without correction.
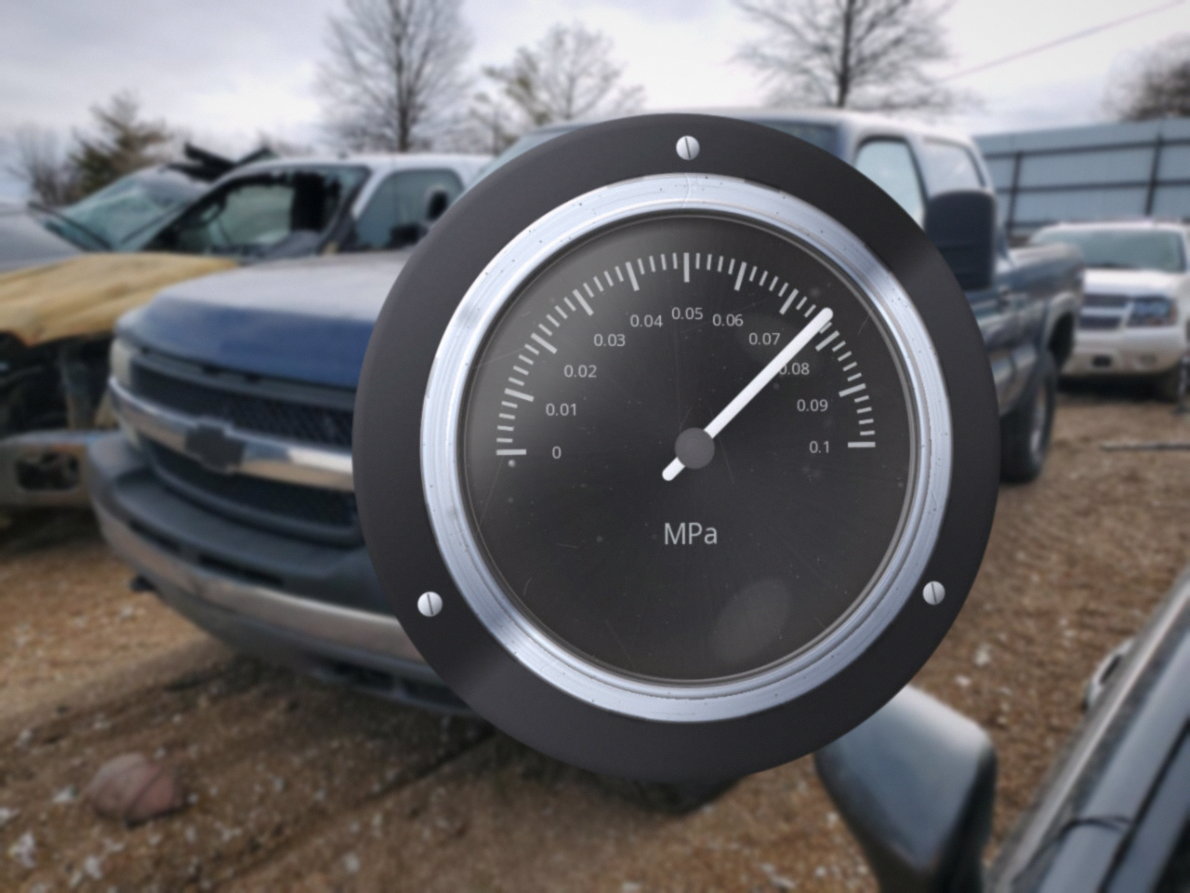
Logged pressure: 0.076 MPa
